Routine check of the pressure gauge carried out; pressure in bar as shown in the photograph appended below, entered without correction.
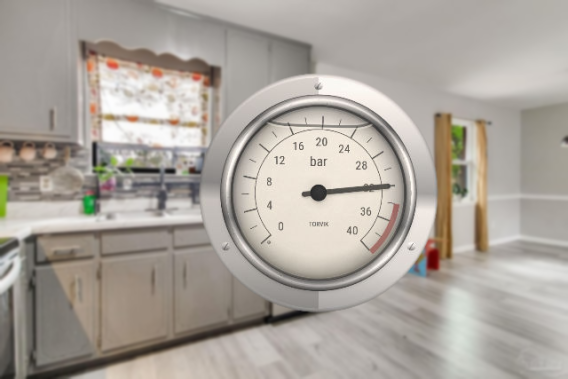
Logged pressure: 32 bar
